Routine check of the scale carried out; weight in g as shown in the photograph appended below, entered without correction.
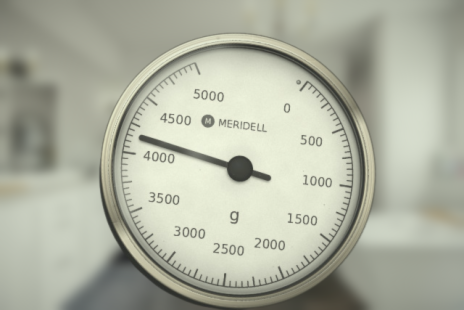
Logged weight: 4150 g
